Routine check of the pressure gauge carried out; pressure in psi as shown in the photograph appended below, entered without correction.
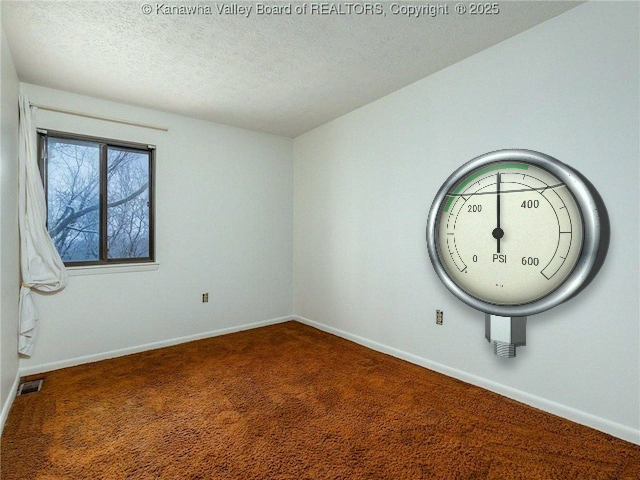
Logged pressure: 300 psi
